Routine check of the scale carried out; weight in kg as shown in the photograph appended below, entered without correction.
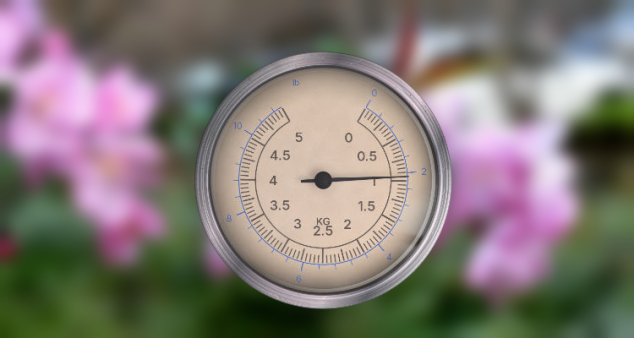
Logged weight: 0.95 kg
